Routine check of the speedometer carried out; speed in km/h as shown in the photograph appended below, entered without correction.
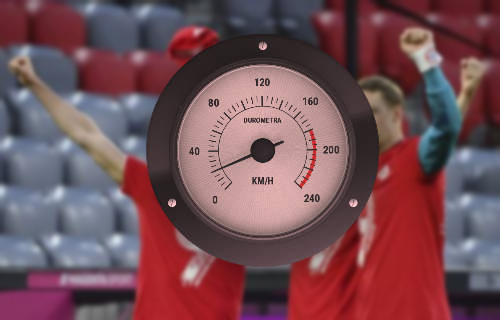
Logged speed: 20 km/h
